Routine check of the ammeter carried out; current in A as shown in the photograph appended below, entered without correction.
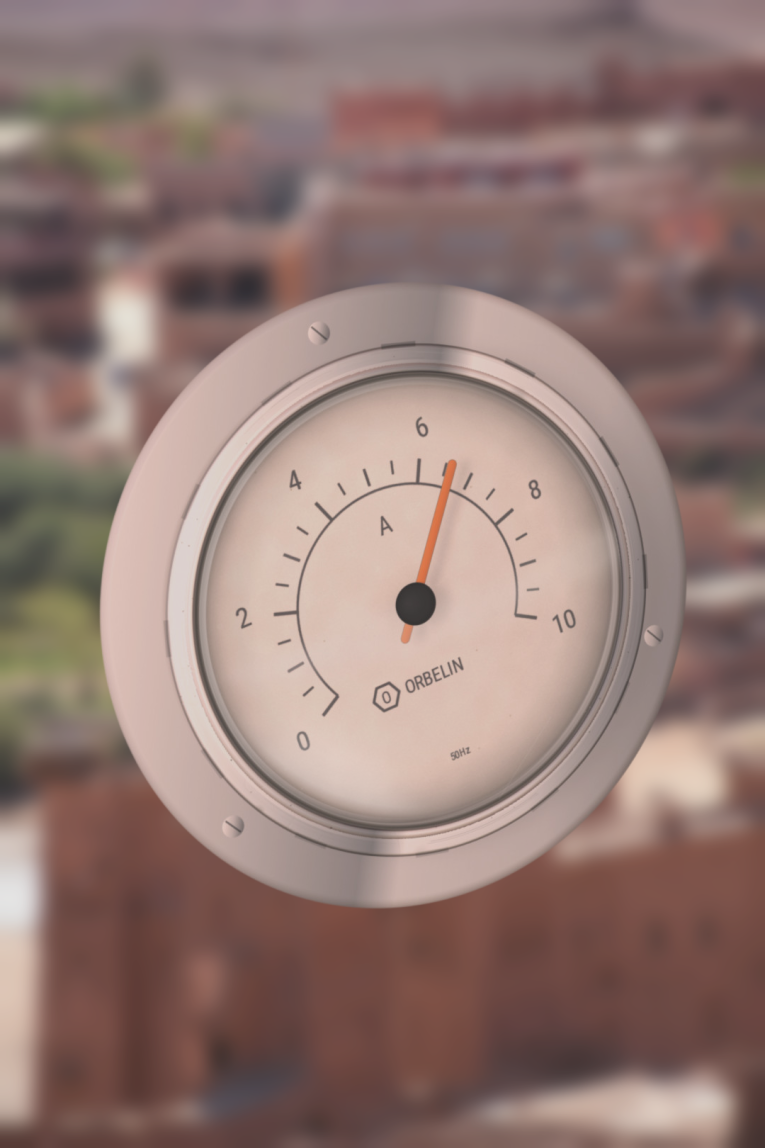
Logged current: 6.5 A
